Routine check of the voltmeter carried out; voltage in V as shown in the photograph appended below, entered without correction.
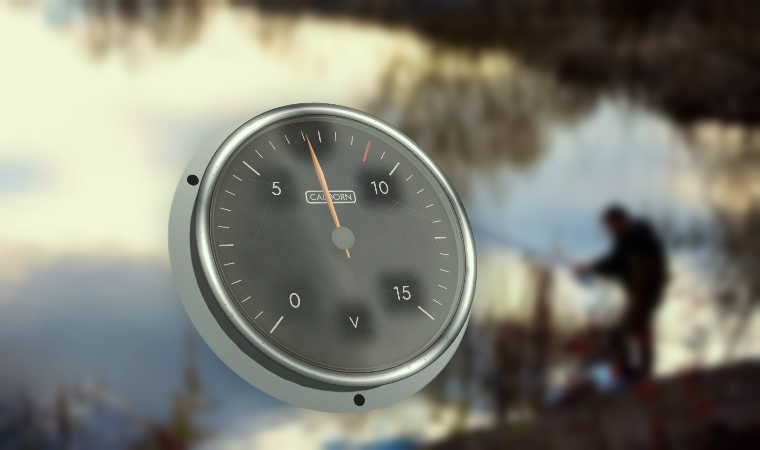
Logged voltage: 7 V
